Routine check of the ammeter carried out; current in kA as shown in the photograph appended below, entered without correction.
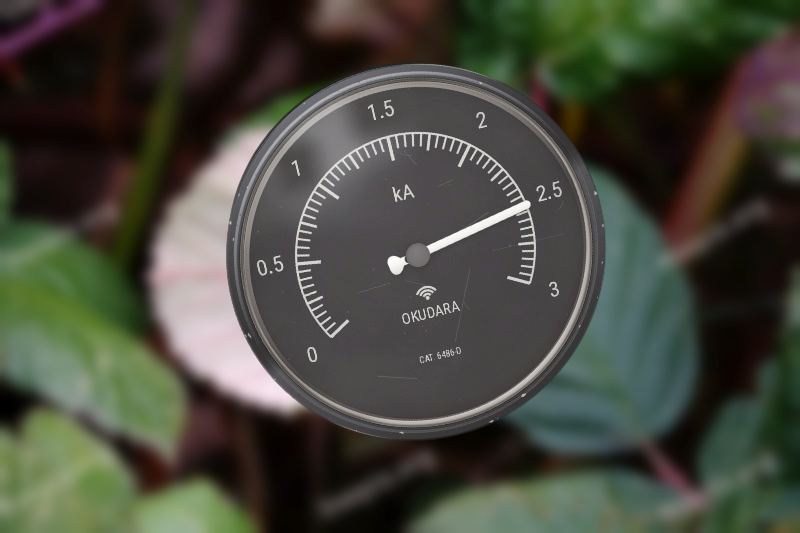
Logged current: 2.5 kA
